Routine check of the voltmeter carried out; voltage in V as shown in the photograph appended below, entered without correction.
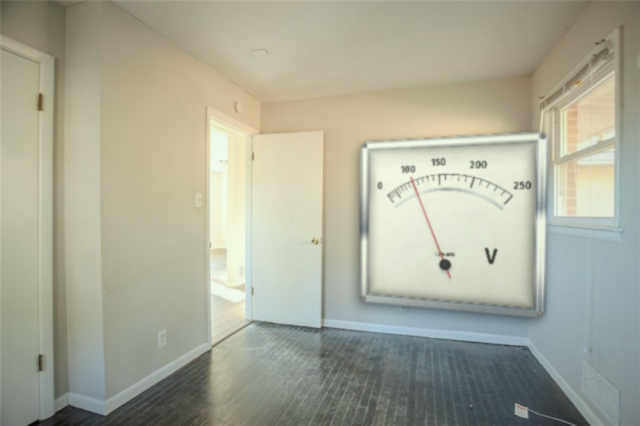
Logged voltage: 100 V
